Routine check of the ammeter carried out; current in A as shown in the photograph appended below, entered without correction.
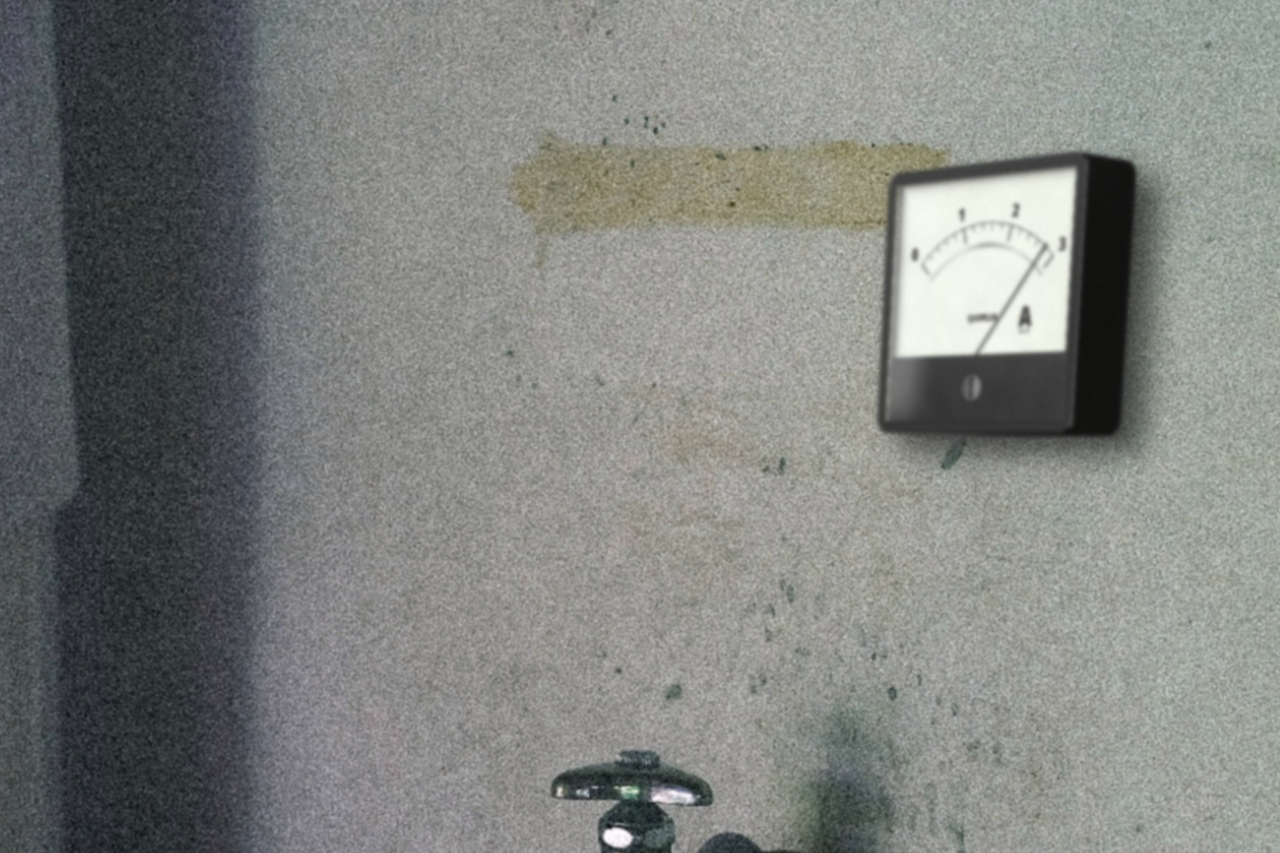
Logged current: 2.8 A
